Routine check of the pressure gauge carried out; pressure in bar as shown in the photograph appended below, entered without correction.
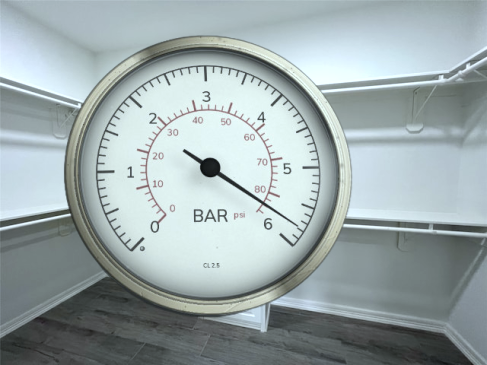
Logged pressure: 5.8 bar
